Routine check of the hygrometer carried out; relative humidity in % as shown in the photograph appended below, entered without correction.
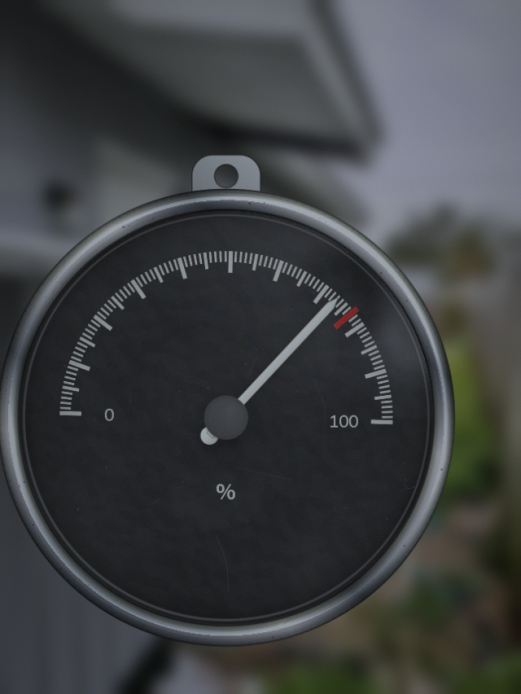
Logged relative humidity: 73 %
